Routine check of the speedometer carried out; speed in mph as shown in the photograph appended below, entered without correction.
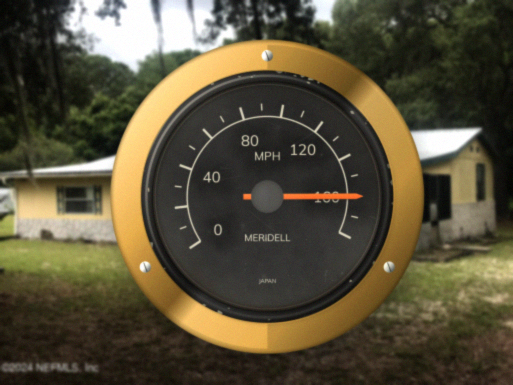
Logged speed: 160 mph
